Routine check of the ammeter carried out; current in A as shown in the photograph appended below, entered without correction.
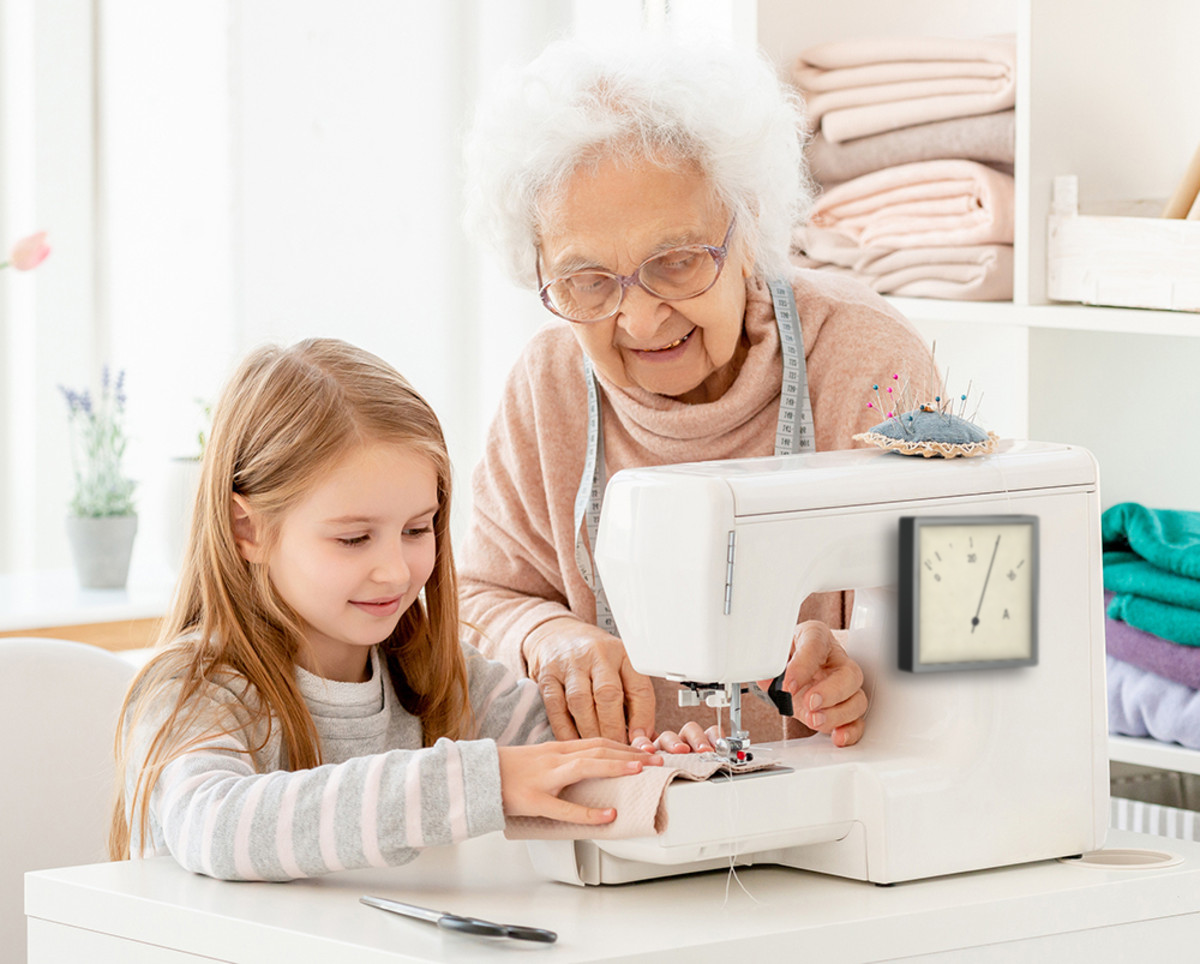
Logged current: 25 A
